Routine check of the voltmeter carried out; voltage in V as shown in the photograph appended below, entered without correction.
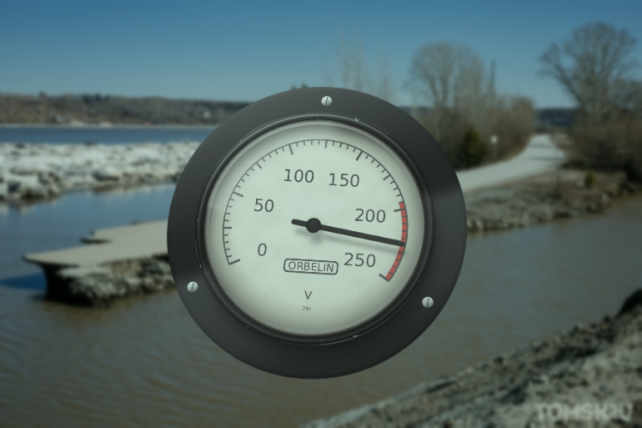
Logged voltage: 225 V
